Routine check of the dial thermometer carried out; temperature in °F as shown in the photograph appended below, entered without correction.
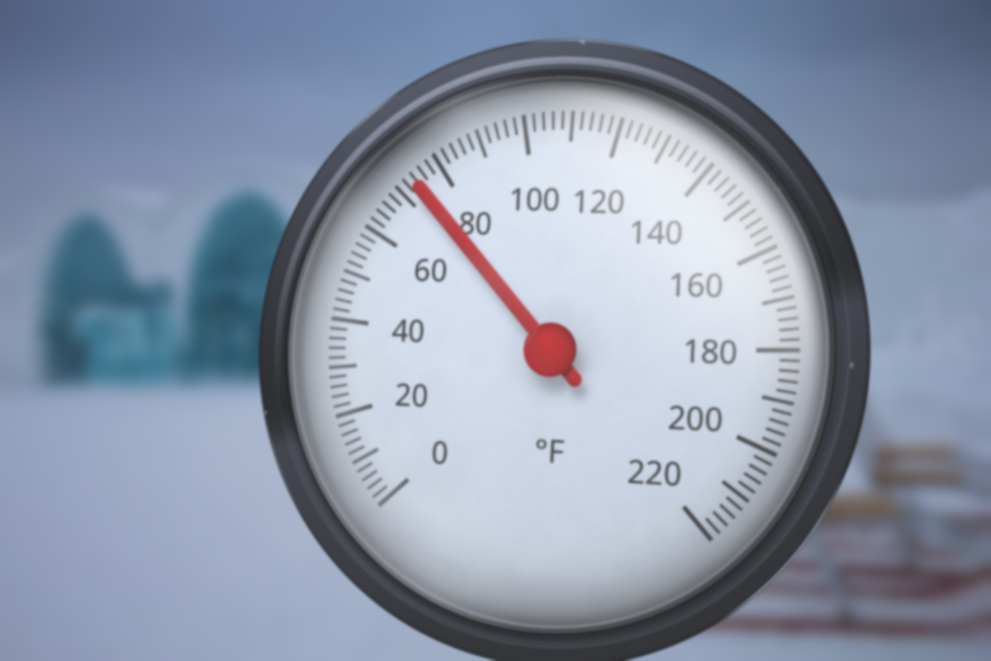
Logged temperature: 74 °F
